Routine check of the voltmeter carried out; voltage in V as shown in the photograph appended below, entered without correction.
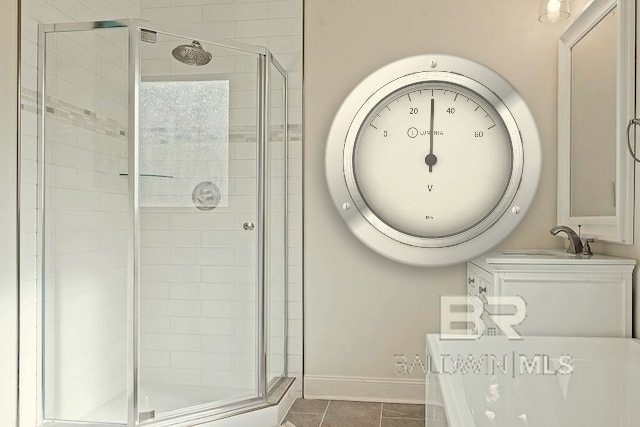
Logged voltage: 30 V
